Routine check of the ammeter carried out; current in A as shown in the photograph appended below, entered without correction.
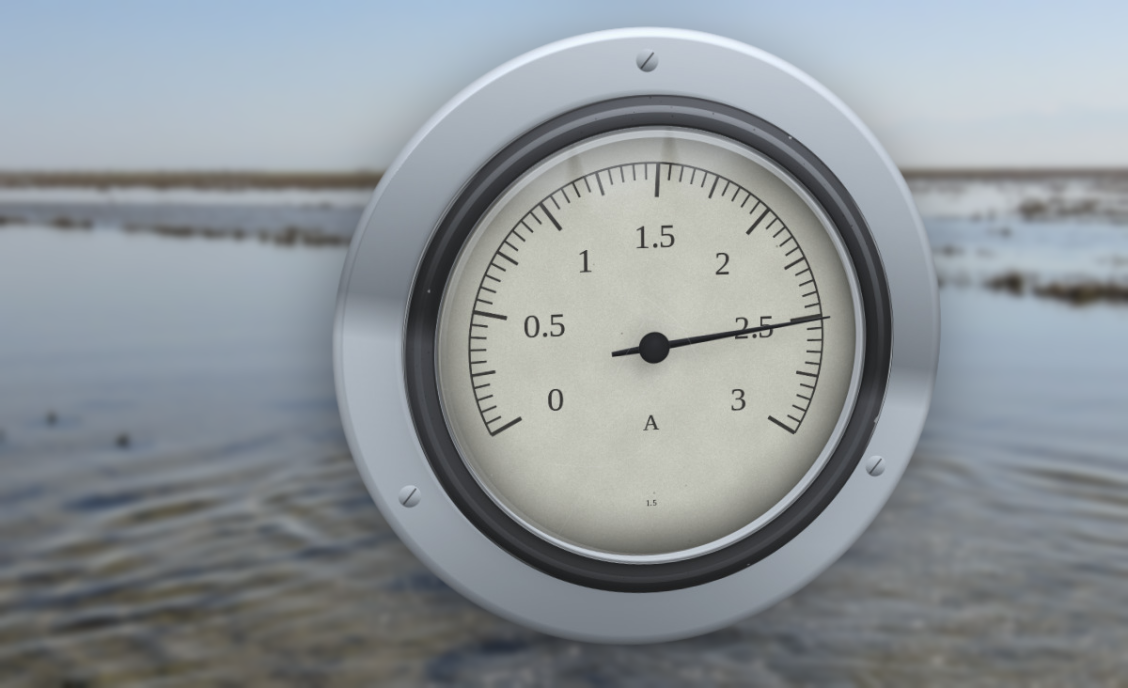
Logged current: 2.5 A
